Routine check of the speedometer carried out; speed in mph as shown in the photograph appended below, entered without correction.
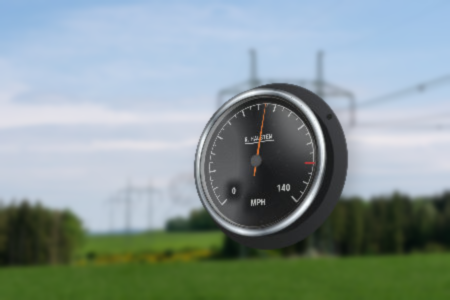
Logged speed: 75 mph
